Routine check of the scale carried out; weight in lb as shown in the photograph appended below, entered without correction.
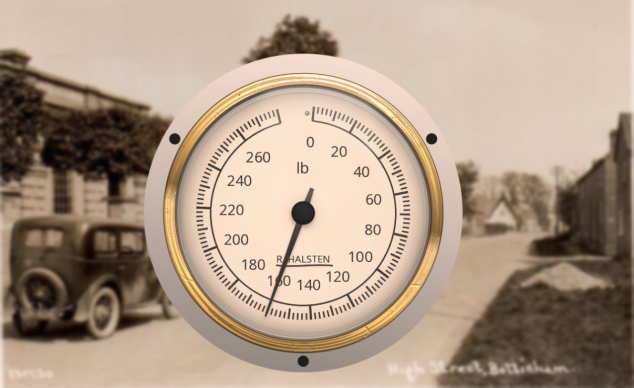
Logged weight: 160 lb
